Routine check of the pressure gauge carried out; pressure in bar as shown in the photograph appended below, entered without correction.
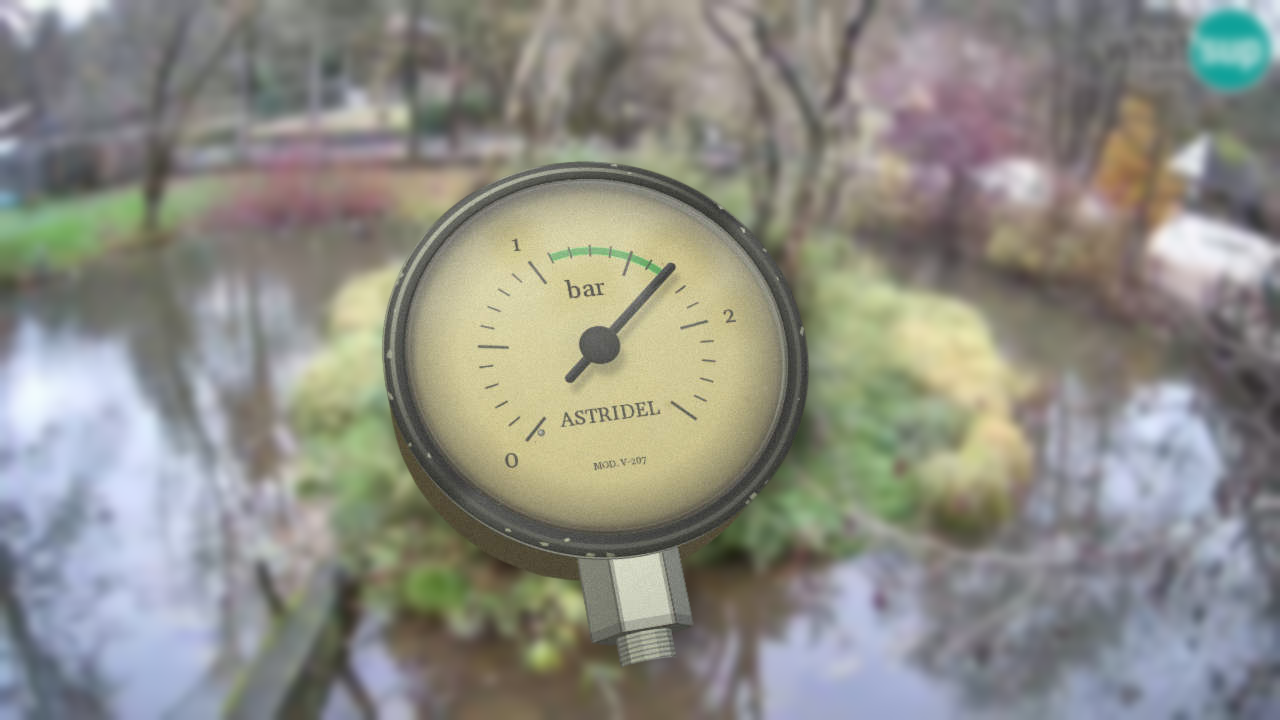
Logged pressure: 1.7 bar
